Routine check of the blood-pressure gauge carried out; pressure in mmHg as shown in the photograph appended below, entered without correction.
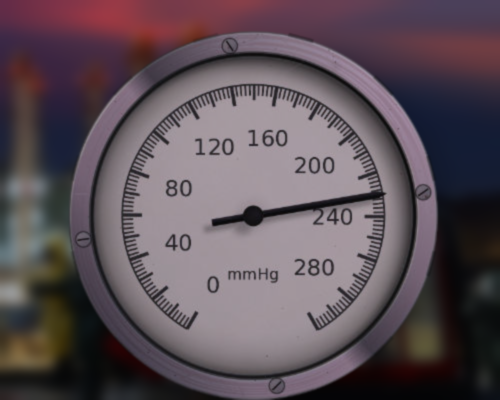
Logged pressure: 230 mmHg
